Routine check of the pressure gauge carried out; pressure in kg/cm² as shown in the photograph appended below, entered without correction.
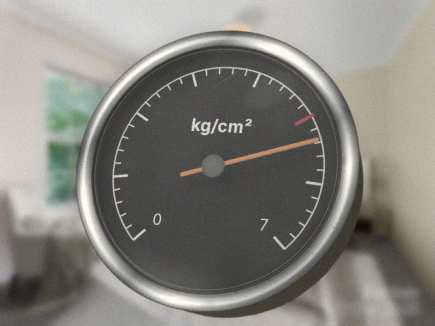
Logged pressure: 5.4 kg/cm²
